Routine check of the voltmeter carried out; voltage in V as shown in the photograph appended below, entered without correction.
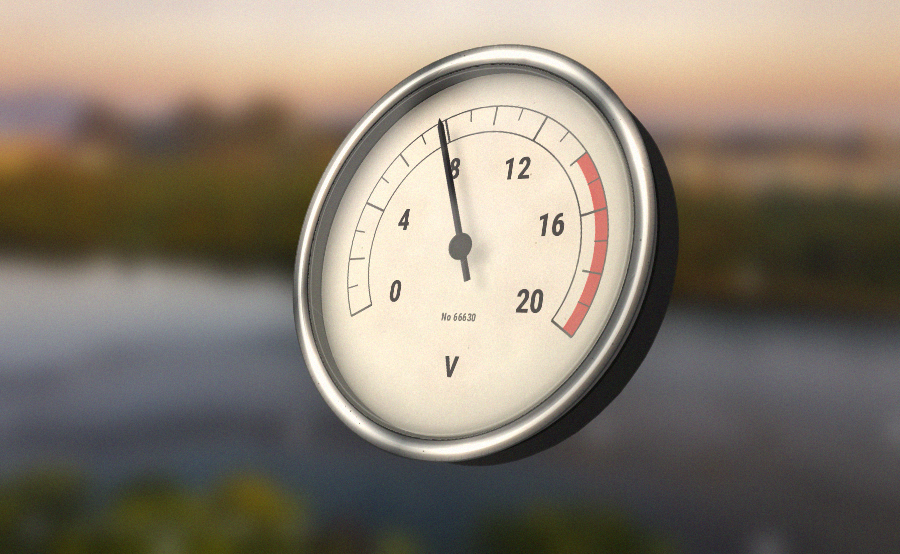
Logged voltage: 8 V
